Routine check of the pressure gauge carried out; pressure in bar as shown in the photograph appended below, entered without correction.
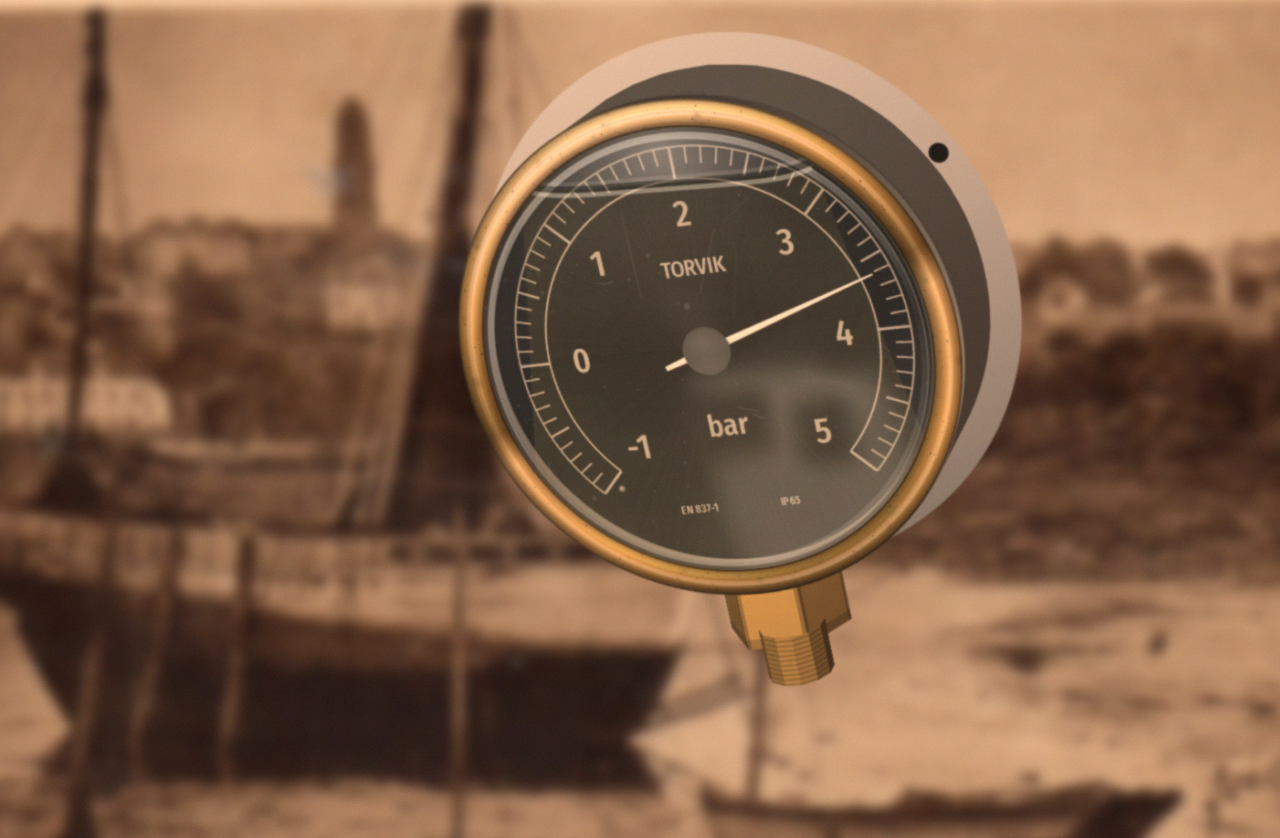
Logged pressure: 3.6 bar
